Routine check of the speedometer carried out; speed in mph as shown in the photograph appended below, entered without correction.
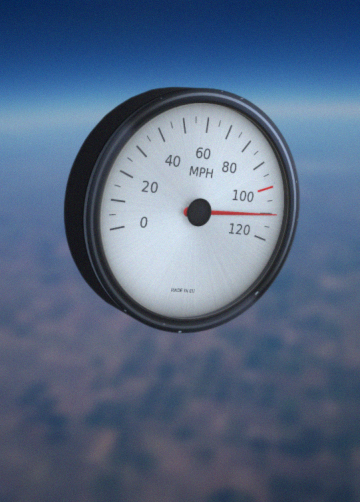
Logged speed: 110 mph
